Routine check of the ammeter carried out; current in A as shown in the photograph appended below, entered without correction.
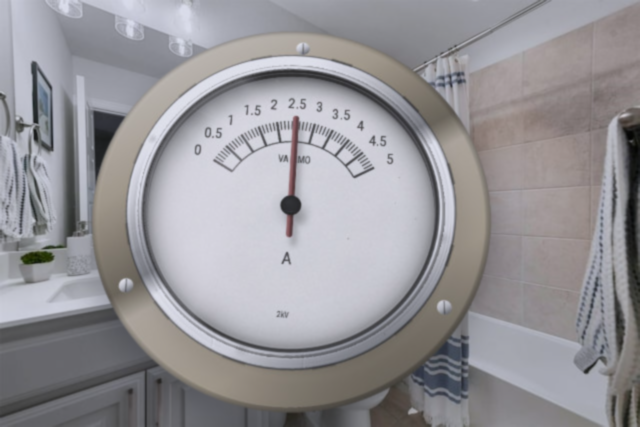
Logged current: 2.5 A
